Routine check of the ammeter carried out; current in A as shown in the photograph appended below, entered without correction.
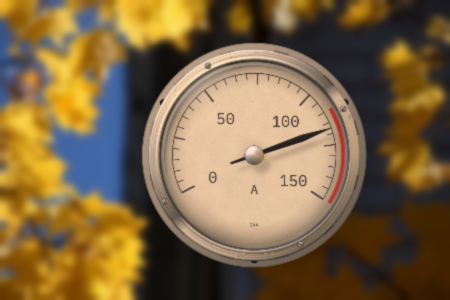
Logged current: 117.5 A
